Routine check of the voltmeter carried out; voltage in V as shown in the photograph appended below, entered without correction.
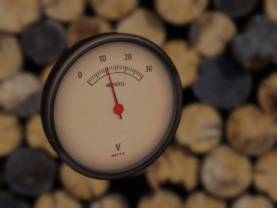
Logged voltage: 10 V
